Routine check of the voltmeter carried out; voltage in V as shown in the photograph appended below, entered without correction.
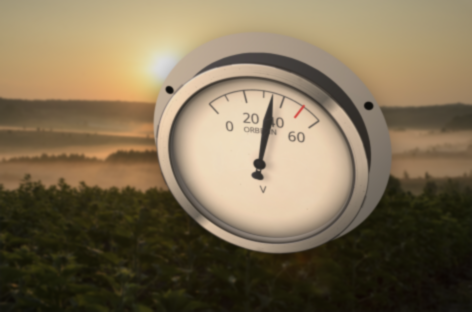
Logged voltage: 35 V
